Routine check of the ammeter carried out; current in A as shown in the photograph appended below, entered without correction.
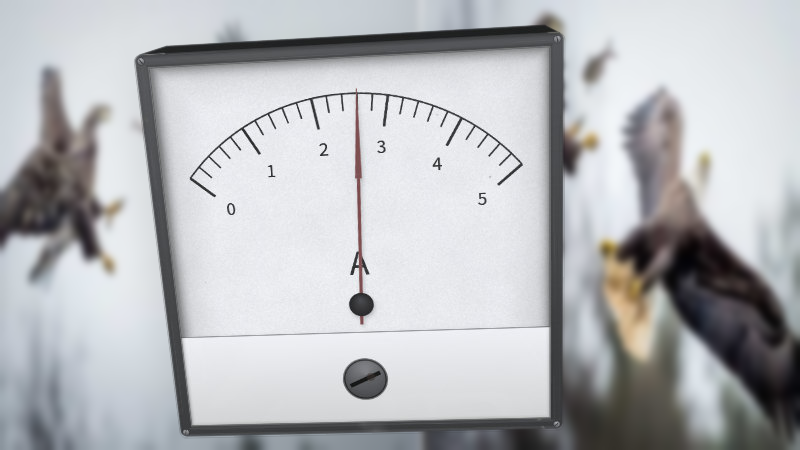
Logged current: 2.6 A
